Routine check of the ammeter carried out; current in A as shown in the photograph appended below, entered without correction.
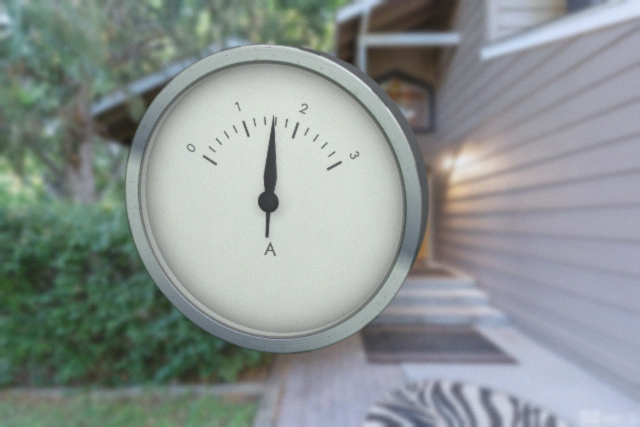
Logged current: 1.6 A
